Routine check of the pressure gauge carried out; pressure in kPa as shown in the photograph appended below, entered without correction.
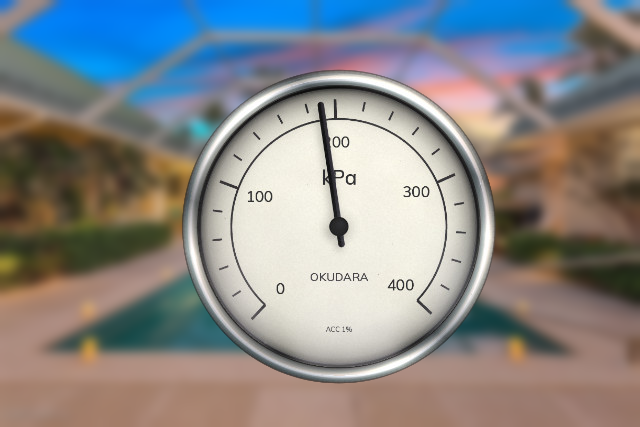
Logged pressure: 190 kPa
